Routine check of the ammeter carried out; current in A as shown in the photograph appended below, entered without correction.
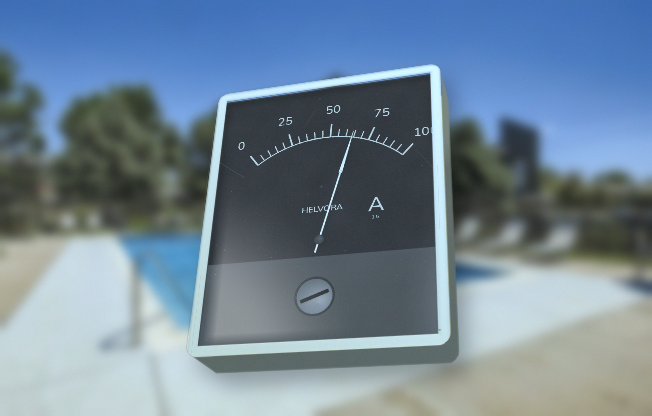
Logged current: 65 A
